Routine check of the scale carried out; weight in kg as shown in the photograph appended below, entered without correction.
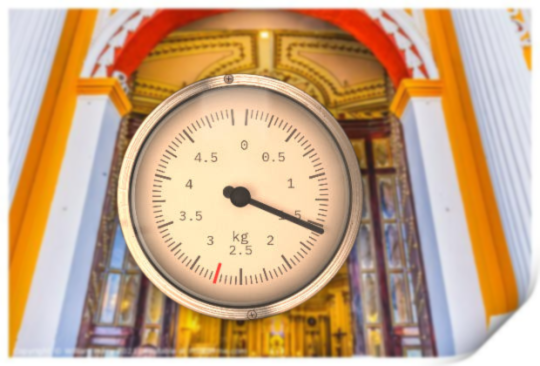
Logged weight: 1.55 kg
